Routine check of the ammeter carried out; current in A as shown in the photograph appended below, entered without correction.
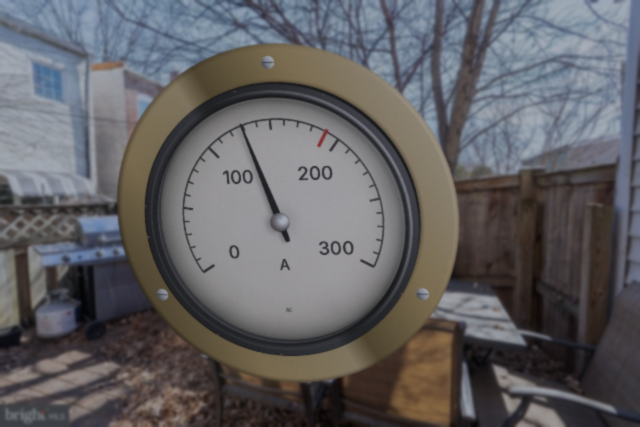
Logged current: 130 A
